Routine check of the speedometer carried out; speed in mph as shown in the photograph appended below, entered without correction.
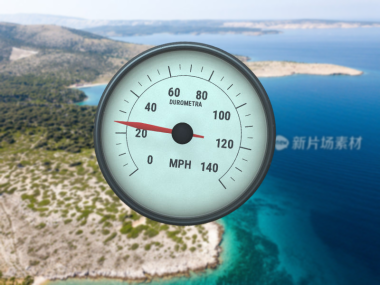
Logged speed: 25 mph
